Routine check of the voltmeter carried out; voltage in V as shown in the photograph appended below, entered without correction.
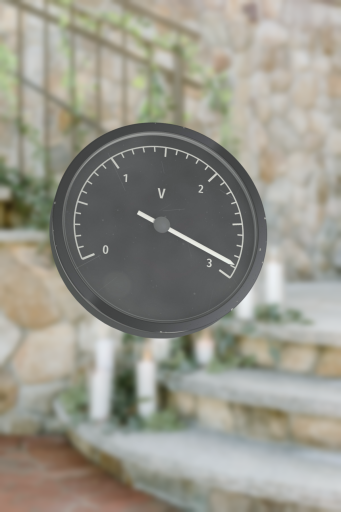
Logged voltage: 2.9 V
